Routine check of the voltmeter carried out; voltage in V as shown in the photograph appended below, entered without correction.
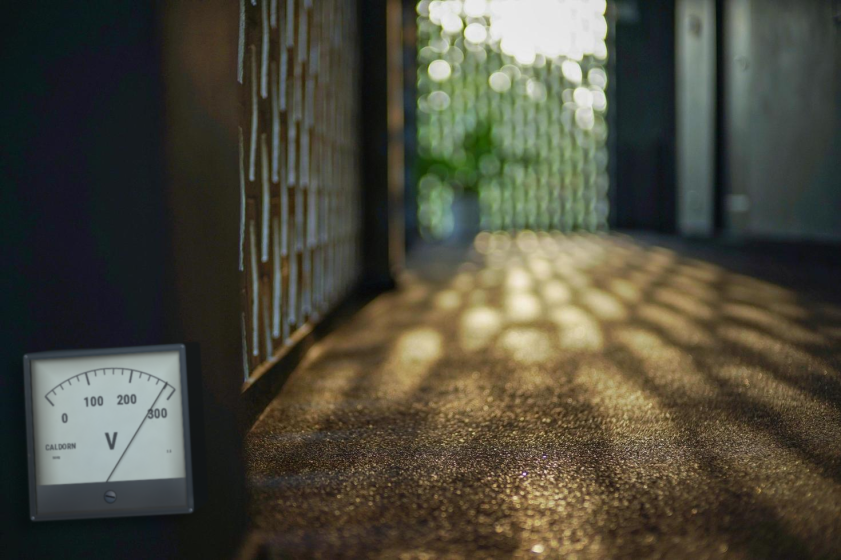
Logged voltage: 280 V
